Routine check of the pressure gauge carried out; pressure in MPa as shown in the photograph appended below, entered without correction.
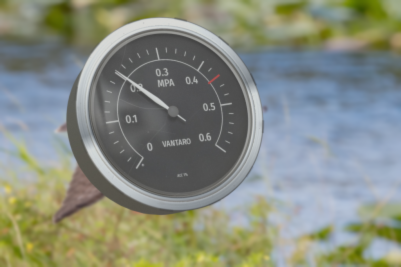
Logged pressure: 0.2 MPa
